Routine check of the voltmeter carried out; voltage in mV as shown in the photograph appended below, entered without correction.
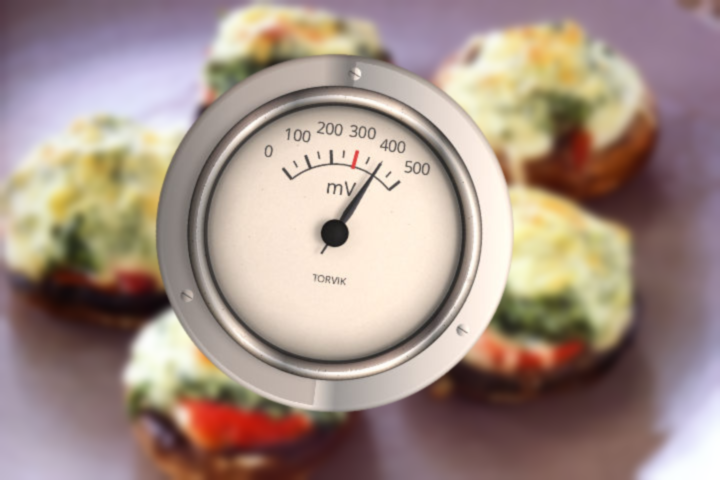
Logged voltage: 400 mV
